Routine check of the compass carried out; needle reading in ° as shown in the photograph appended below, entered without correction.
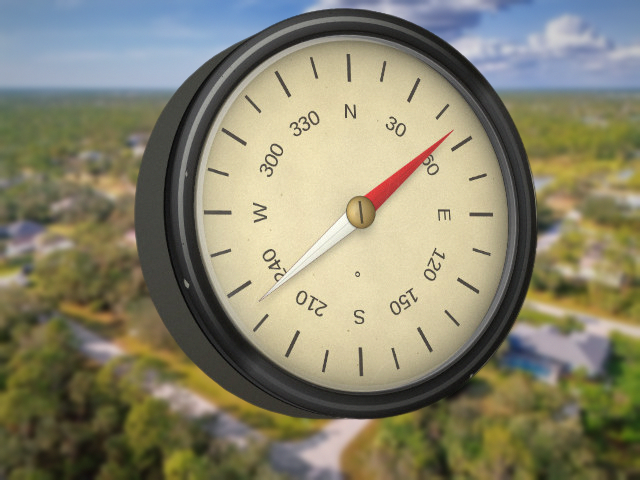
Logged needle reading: 52.5 °
